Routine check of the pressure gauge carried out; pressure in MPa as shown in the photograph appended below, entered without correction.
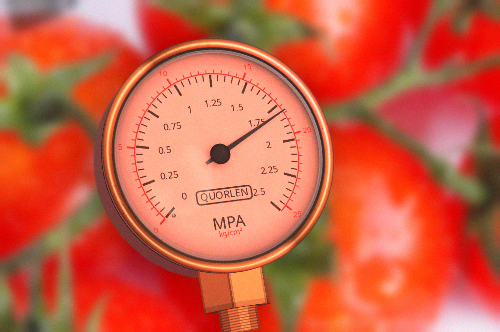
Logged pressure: 1.8 MPa
